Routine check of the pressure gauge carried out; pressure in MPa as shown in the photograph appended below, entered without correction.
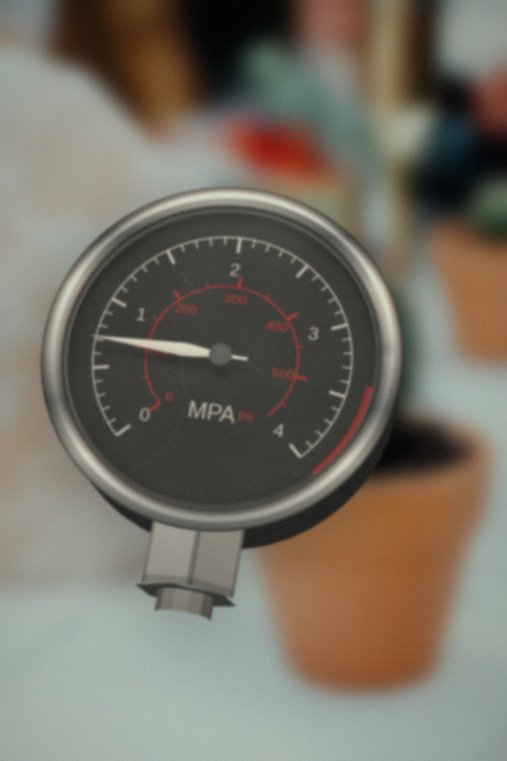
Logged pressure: 0.7 MPa
